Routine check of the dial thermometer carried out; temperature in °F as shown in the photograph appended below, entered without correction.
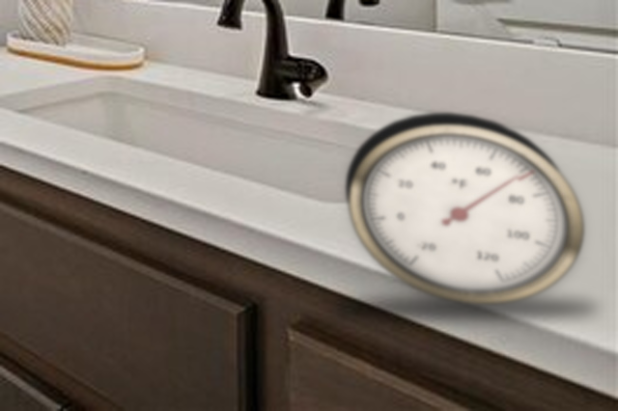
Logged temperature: 70 °F
